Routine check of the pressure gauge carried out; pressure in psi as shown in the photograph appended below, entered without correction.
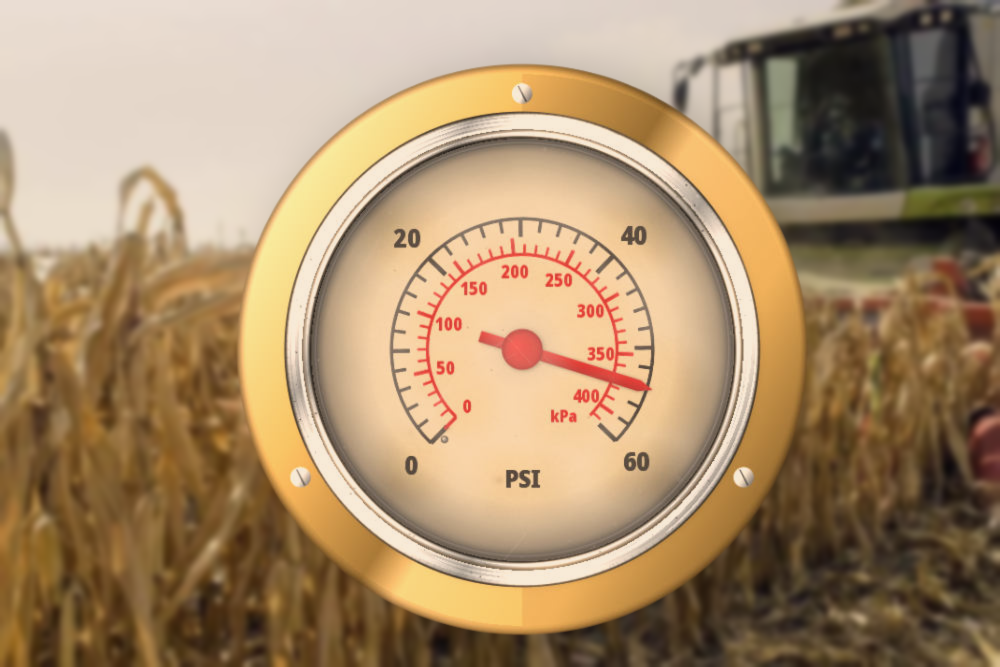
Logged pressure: 54 psi
